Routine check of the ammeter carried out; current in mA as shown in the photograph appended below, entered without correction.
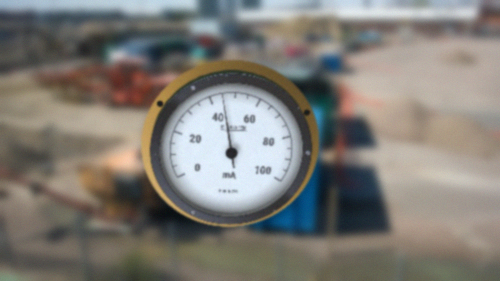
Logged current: 45 mA
